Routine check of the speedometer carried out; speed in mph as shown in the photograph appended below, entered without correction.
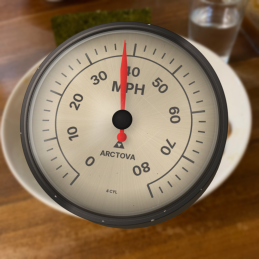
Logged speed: 38 mph
